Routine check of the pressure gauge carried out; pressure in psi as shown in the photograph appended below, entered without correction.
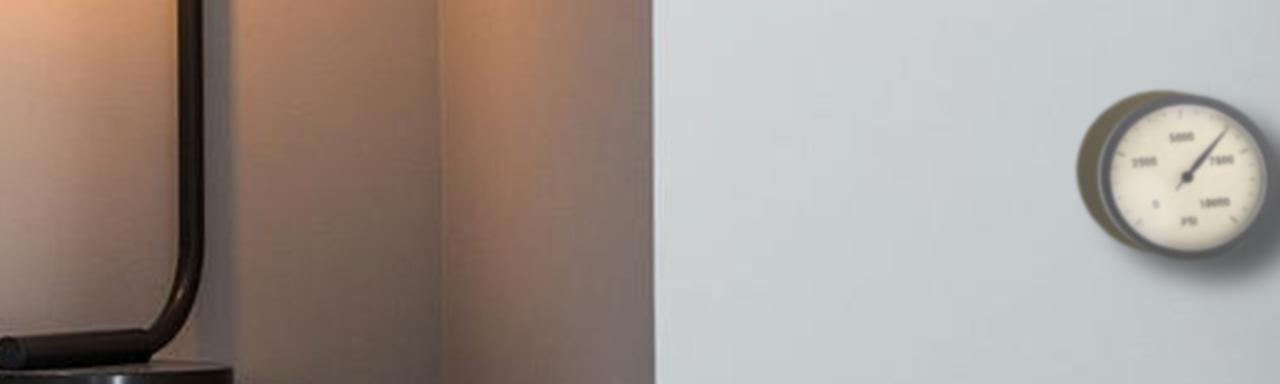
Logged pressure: 6500 psi
